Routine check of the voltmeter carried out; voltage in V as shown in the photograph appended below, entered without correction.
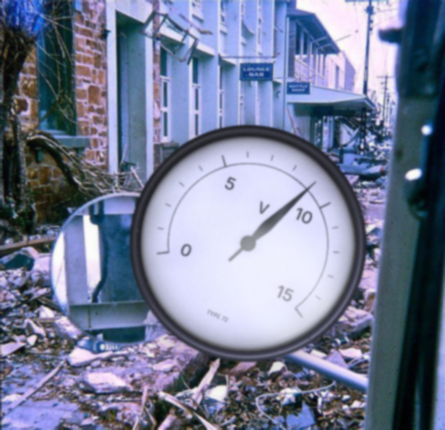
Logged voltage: 9 V
